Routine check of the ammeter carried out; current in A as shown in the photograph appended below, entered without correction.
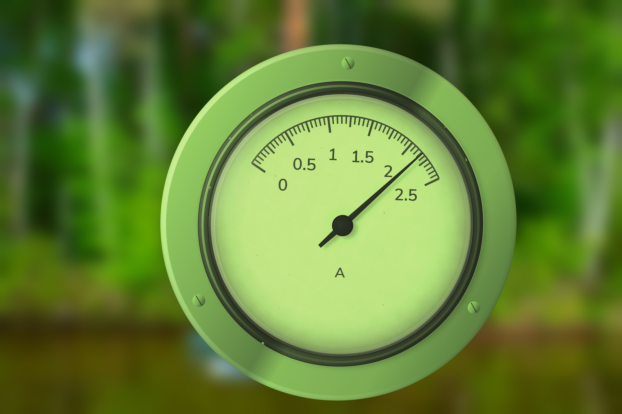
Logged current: 2.15 A
